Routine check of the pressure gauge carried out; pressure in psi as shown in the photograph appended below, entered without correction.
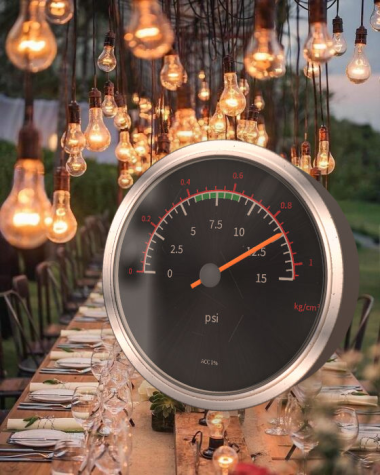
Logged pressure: 12.5 psi
